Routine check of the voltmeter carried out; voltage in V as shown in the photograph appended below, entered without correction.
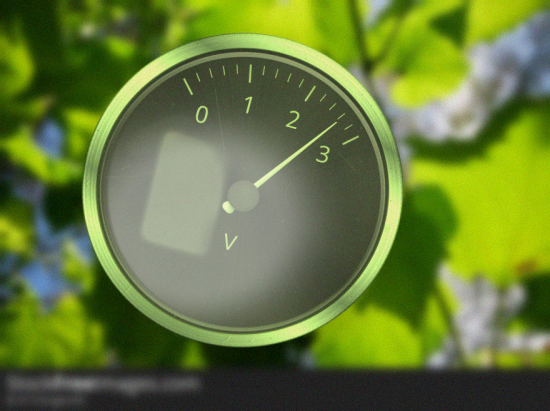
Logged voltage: 2.6 V
